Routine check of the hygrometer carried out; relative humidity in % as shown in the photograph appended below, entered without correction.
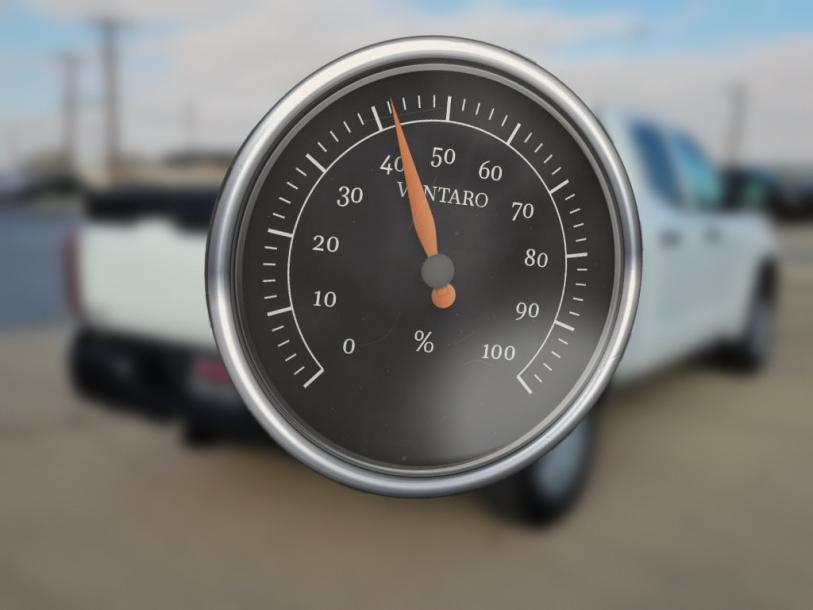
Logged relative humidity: 42 %
